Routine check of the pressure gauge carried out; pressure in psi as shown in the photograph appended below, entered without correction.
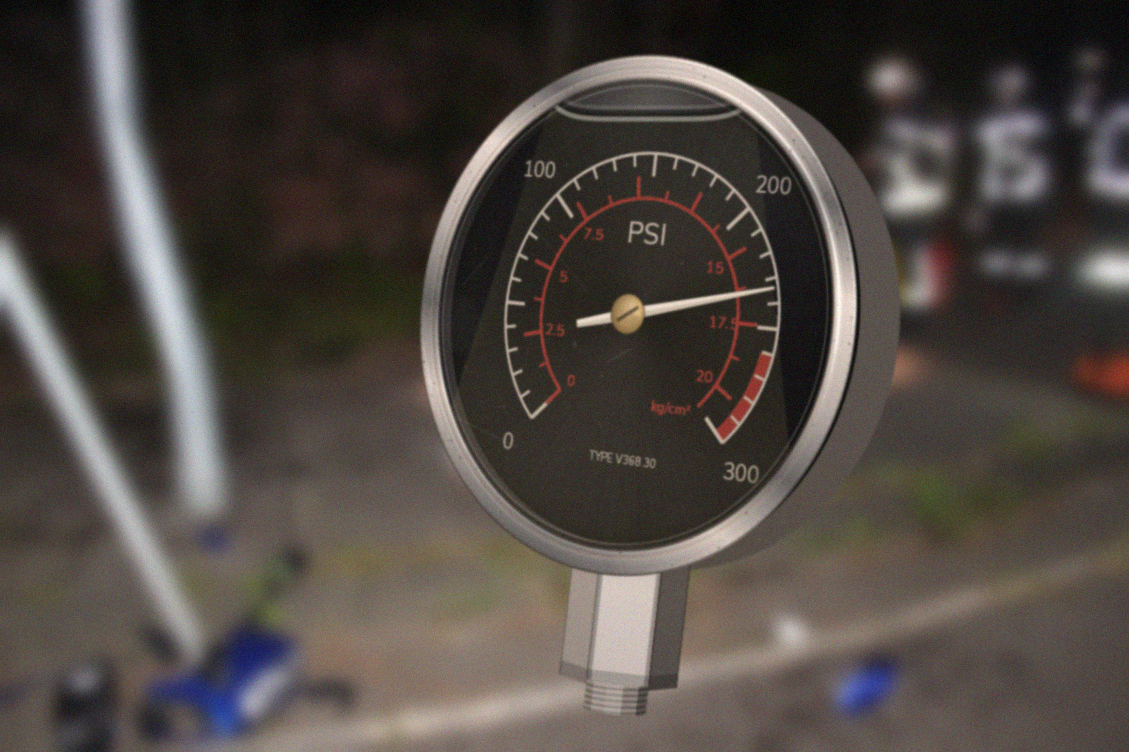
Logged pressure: 235 psi
